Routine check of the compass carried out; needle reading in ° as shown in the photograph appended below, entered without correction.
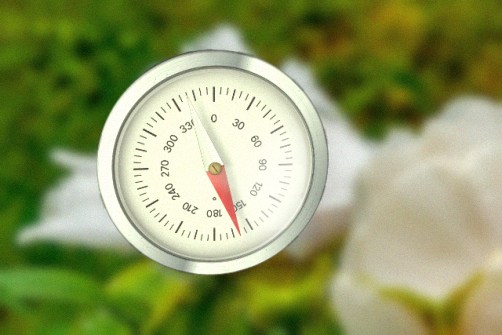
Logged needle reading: 160 °
